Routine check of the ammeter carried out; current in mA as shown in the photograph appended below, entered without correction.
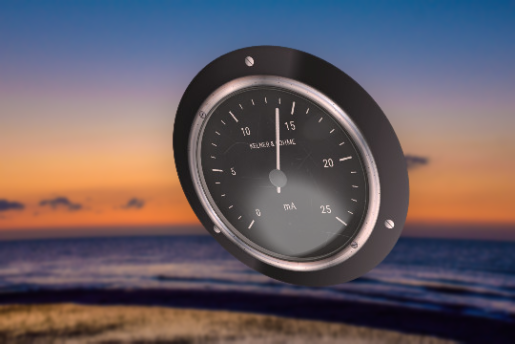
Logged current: 14 mA
